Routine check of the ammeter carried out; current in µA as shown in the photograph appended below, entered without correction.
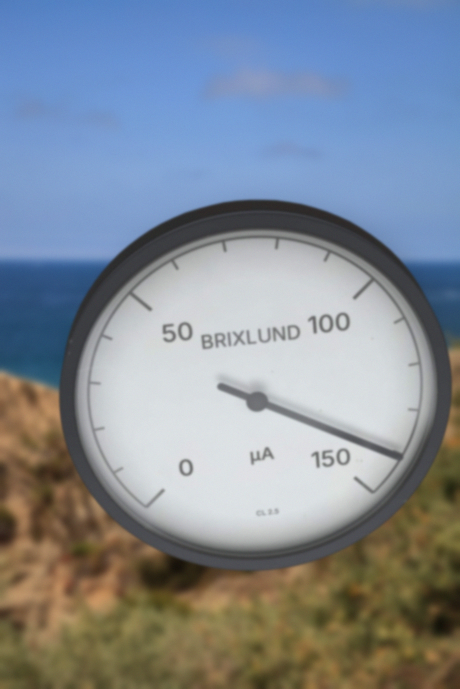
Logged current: 140 µA
